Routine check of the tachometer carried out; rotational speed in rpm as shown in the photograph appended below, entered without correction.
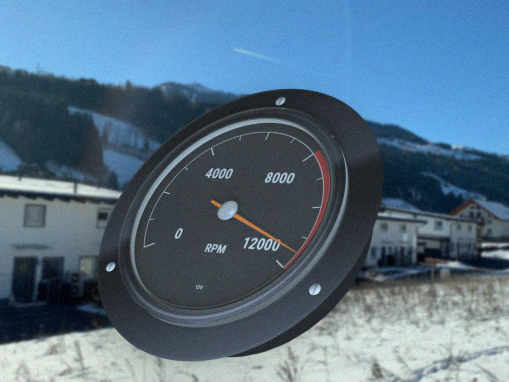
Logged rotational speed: 11500 rpm
